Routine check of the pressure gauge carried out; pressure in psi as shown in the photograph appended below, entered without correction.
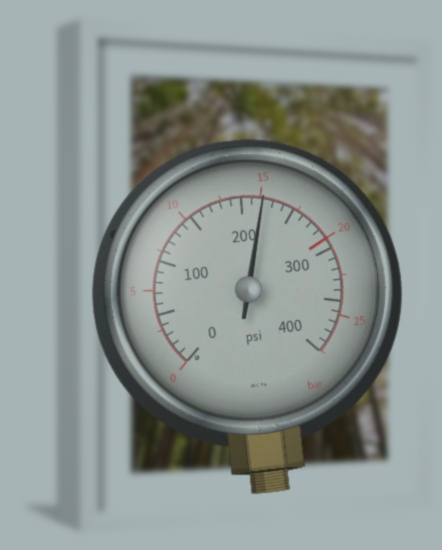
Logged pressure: 220 psi
